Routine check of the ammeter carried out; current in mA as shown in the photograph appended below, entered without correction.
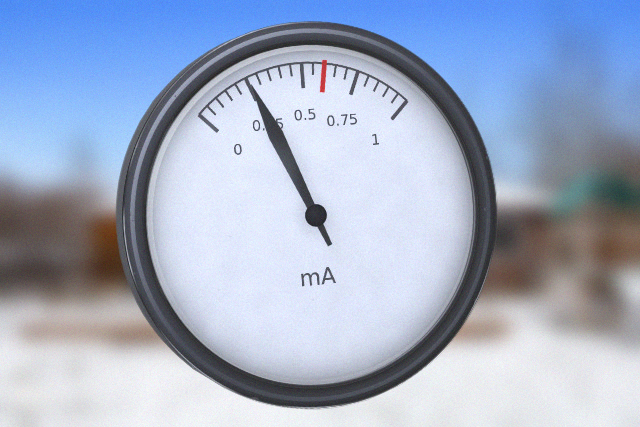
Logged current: 0.25 mA
